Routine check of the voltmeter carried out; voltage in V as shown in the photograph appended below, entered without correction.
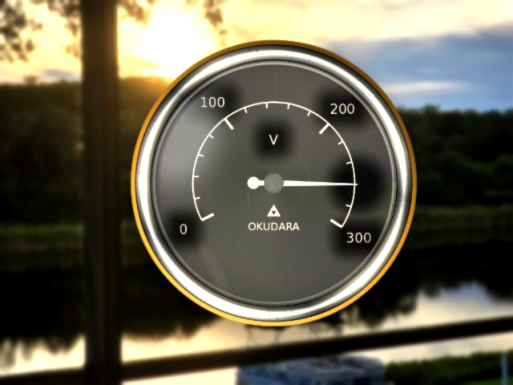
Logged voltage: 260 V
